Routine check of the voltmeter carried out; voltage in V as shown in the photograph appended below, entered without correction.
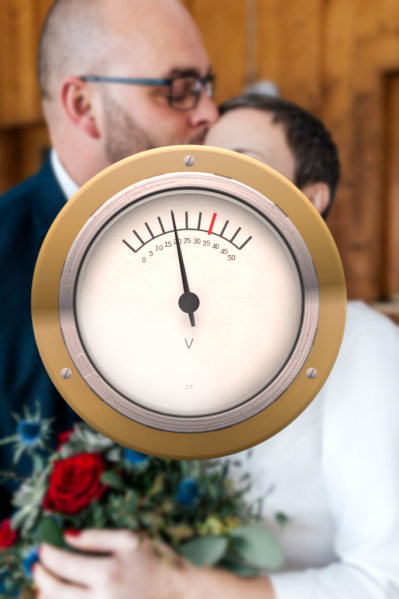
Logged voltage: 20 V
